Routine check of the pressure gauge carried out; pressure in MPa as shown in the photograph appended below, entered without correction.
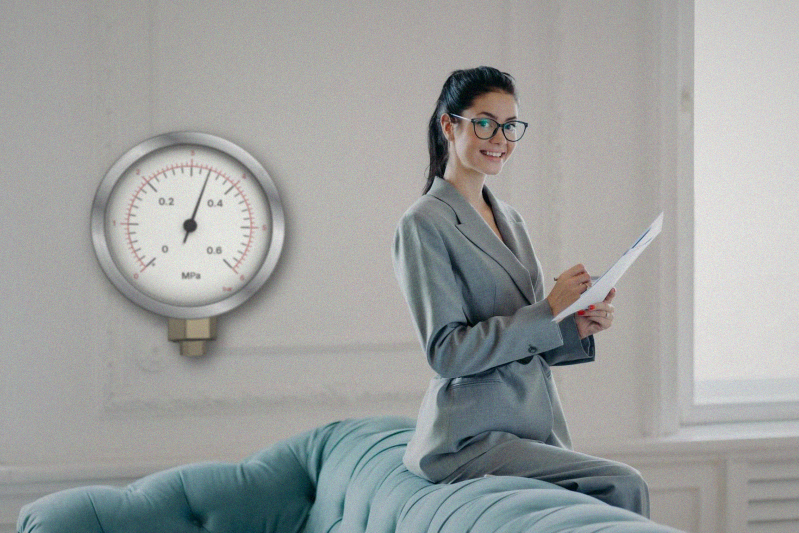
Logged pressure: 0.34 MPa
